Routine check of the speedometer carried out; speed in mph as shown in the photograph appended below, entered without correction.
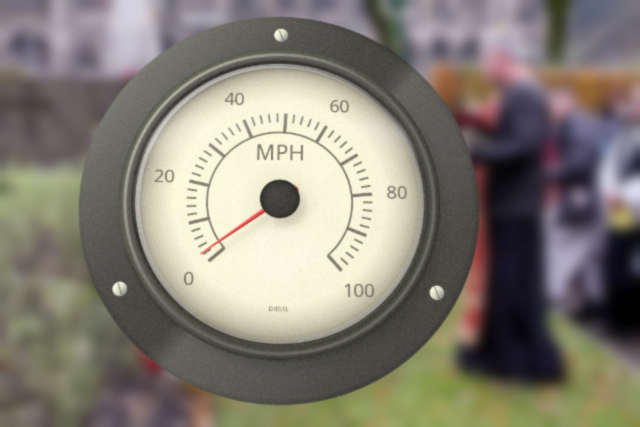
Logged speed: 2 mph
